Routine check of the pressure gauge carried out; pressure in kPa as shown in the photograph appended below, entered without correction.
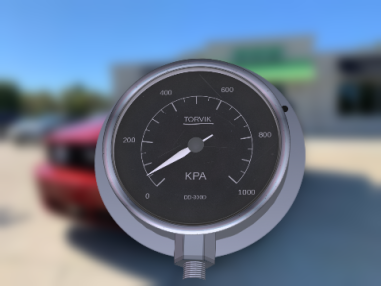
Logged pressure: 50 kPa
